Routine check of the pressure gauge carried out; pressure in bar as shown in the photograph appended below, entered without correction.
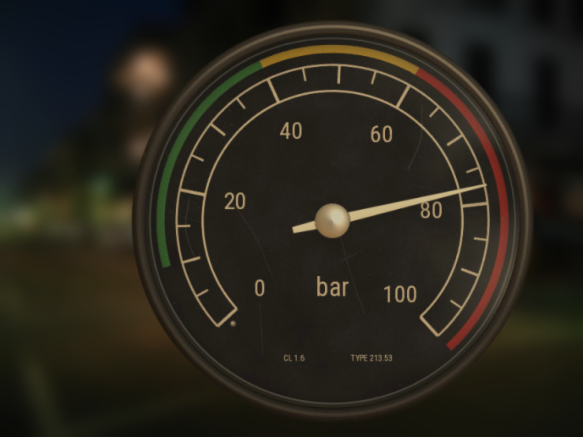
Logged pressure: 77.5 bar
